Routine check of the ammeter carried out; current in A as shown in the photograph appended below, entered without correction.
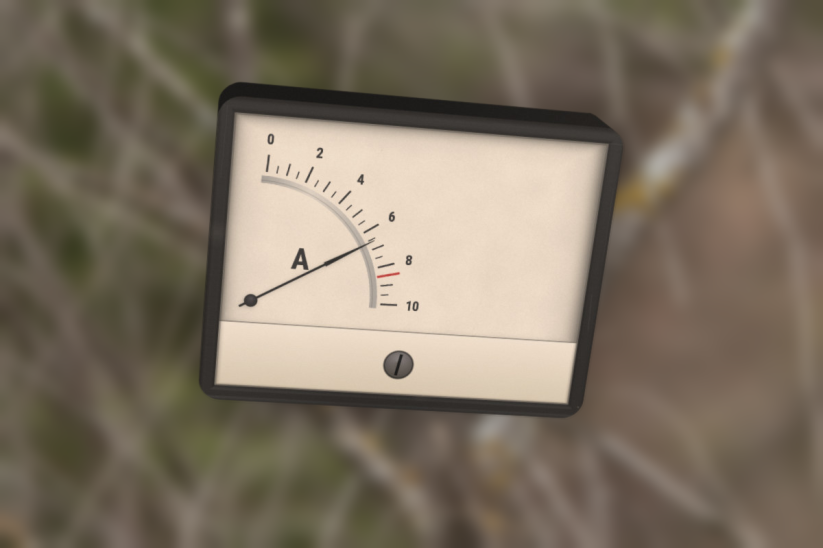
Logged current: 6.5 A
